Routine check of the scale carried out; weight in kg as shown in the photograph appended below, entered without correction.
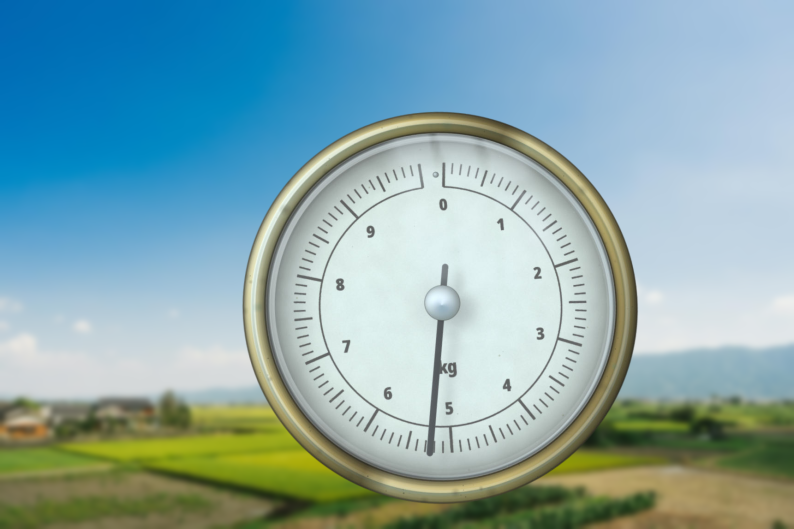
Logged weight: 5.25 kg
